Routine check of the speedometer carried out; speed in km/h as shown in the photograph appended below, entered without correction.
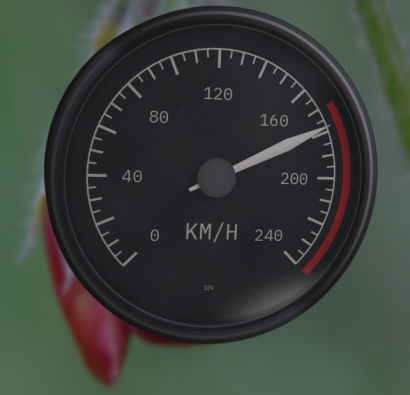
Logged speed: 177.5 km/h
